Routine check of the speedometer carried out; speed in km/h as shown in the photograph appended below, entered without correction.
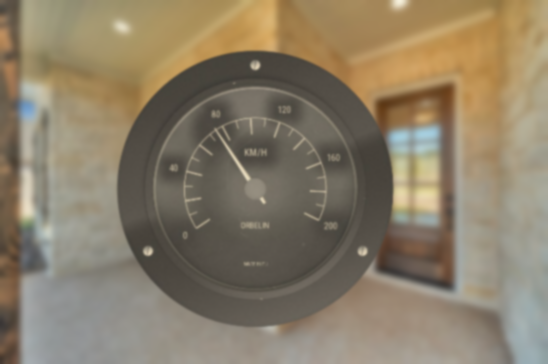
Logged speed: 75 km/h
